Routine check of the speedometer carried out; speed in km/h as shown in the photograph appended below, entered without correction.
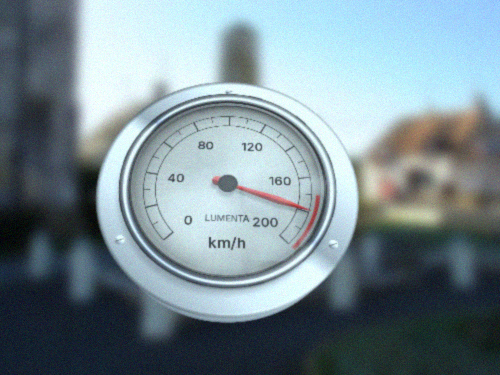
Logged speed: 180 km/h
